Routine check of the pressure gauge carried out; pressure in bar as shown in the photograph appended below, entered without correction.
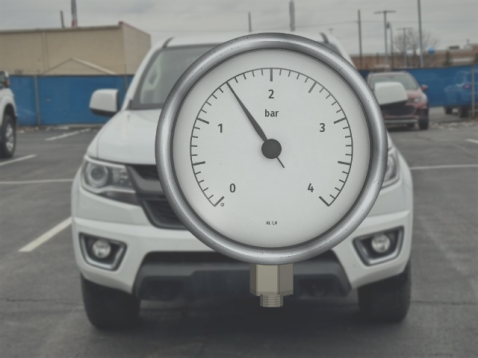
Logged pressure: 1.5 bar
